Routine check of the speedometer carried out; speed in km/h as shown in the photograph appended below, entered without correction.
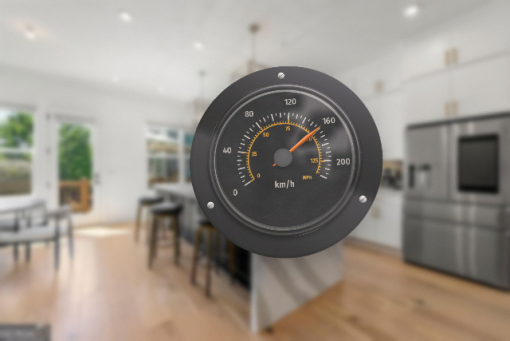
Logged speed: 160 km/h
